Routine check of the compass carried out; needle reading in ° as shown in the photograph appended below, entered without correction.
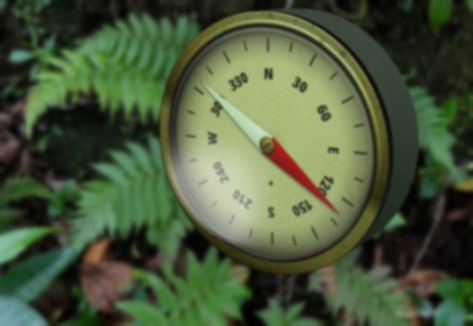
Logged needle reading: 127.5 °
